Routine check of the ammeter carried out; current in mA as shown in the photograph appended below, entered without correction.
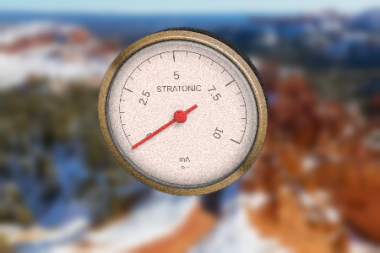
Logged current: 0 mA
